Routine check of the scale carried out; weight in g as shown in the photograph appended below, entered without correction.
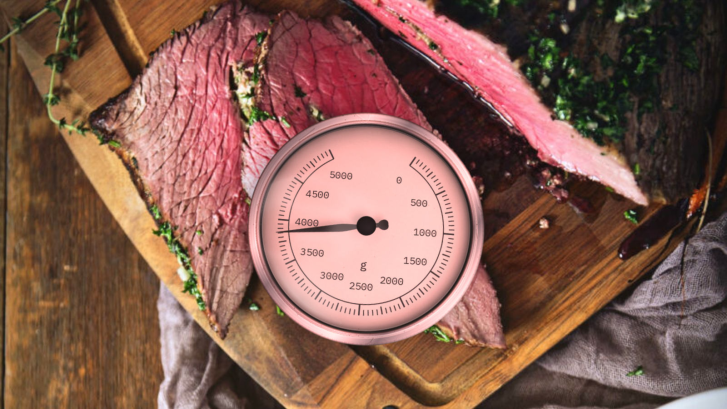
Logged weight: 3850 g
